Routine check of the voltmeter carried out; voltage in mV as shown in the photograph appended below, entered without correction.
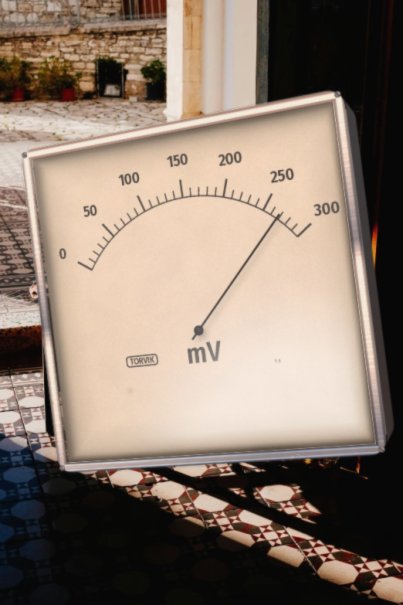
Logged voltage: 270 mV
